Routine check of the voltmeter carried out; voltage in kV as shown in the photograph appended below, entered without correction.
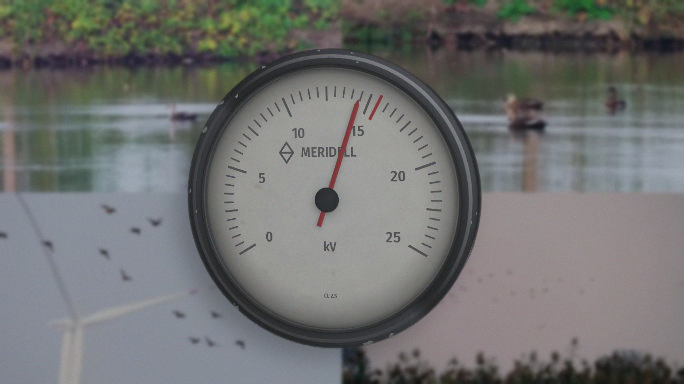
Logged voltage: 14.5 kV
